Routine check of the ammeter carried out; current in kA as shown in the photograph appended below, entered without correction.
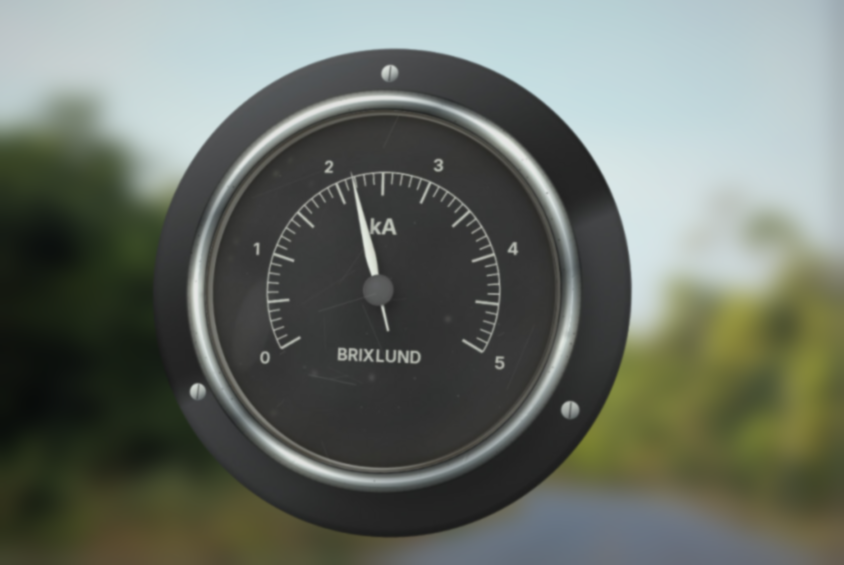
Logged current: 2.2 kA
